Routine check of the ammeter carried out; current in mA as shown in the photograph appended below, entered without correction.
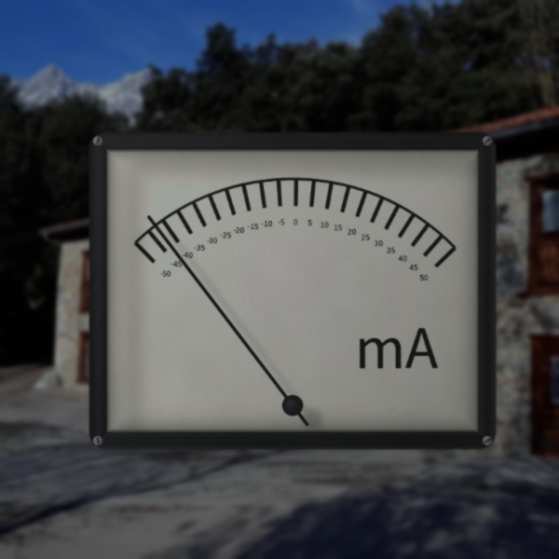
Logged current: -42.5 mA
